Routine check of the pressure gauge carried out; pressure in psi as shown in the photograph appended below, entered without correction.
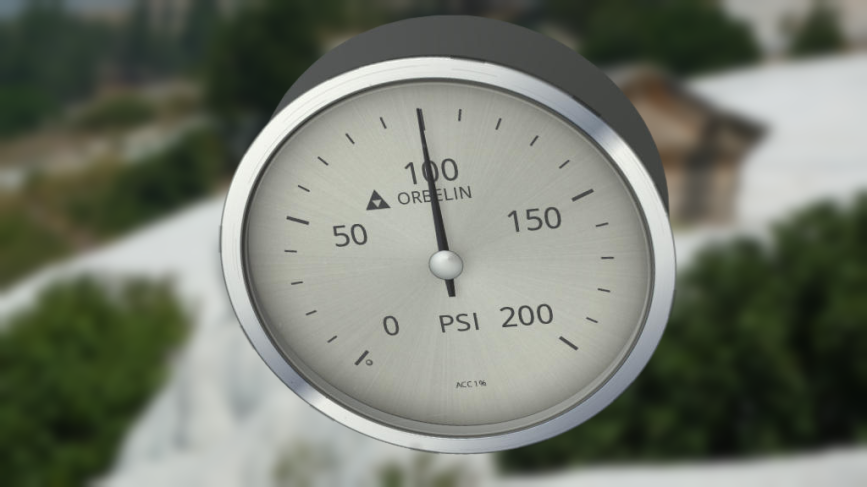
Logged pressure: 100 psi
